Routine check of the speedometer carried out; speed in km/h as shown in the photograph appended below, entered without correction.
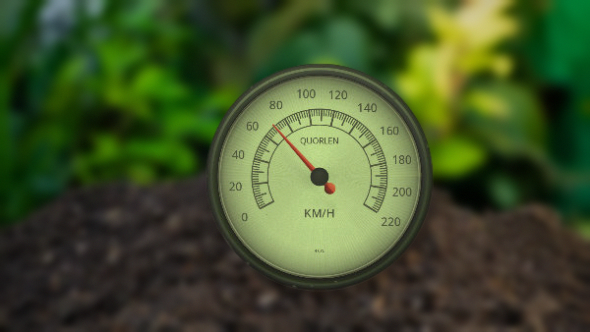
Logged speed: 70 km/h
